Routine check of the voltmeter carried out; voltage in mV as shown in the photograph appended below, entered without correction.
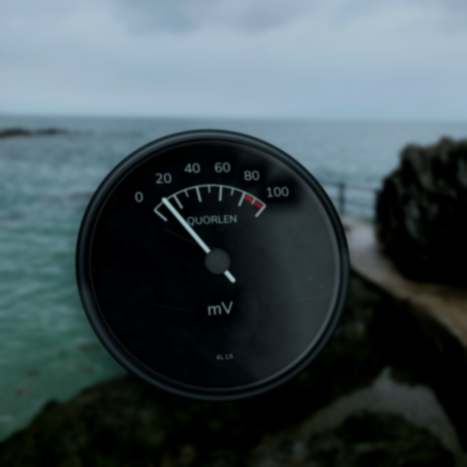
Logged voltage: 10 mV
